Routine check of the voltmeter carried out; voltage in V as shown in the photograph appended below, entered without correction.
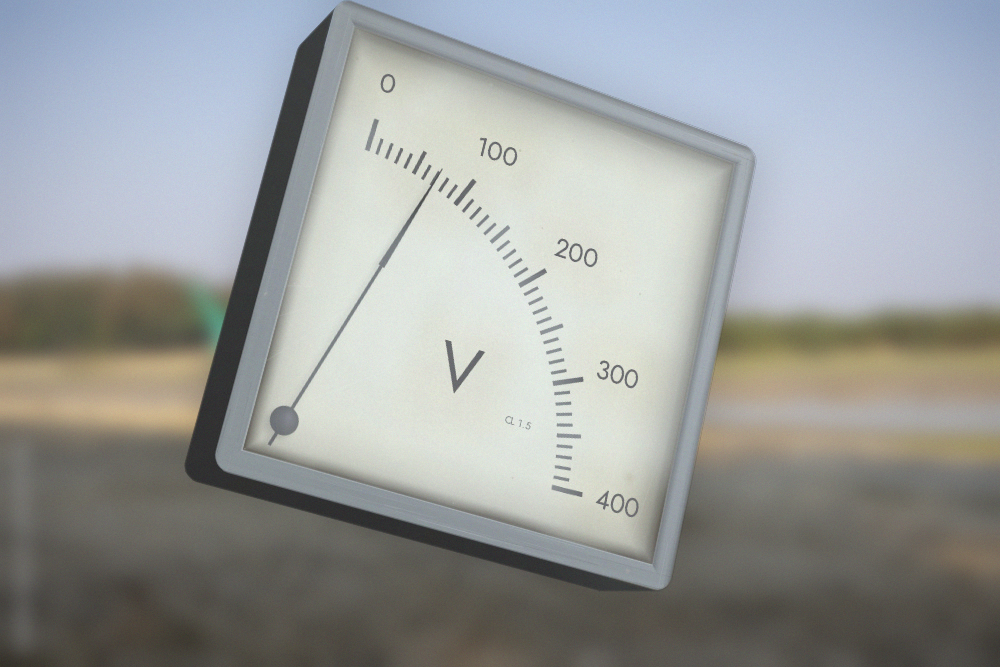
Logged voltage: 70 V
